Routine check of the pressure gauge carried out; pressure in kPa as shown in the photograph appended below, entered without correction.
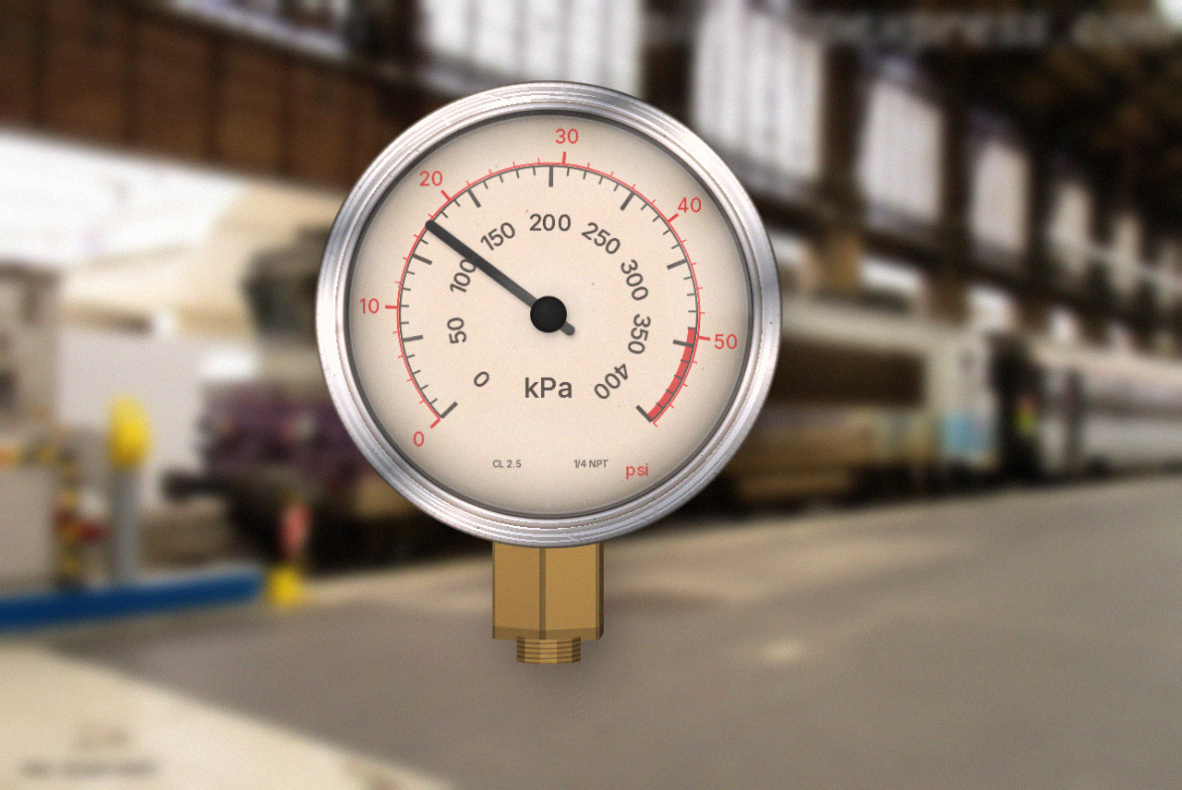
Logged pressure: 120 kPa
